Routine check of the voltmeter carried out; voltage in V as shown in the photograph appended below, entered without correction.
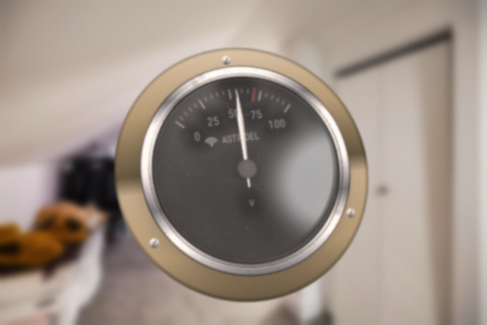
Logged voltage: 55 V
